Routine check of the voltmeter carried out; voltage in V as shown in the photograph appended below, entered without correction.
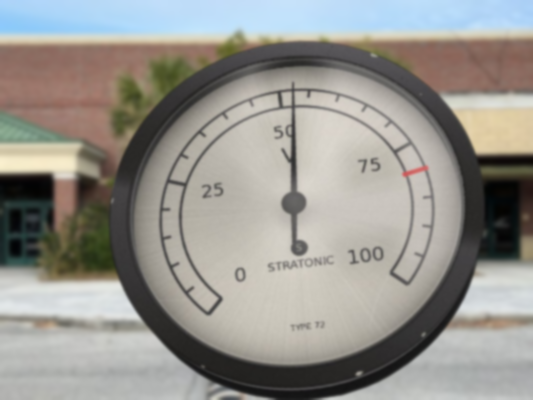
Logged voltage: 52.5 V
